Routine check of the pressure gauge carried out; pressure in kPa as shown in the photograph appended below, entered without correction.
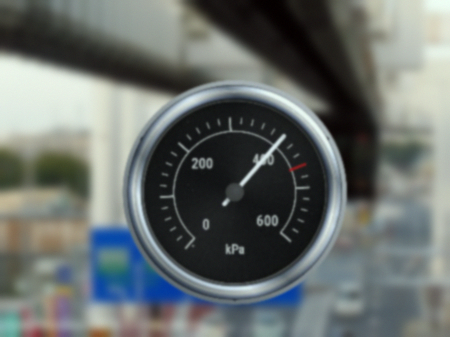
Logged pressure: 400 kPa
